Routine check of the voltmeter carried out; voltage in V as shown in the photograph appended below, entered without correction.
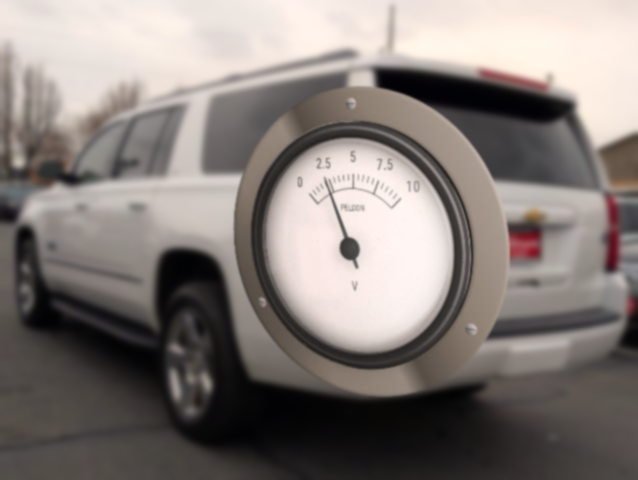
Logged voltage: 2.5 V
